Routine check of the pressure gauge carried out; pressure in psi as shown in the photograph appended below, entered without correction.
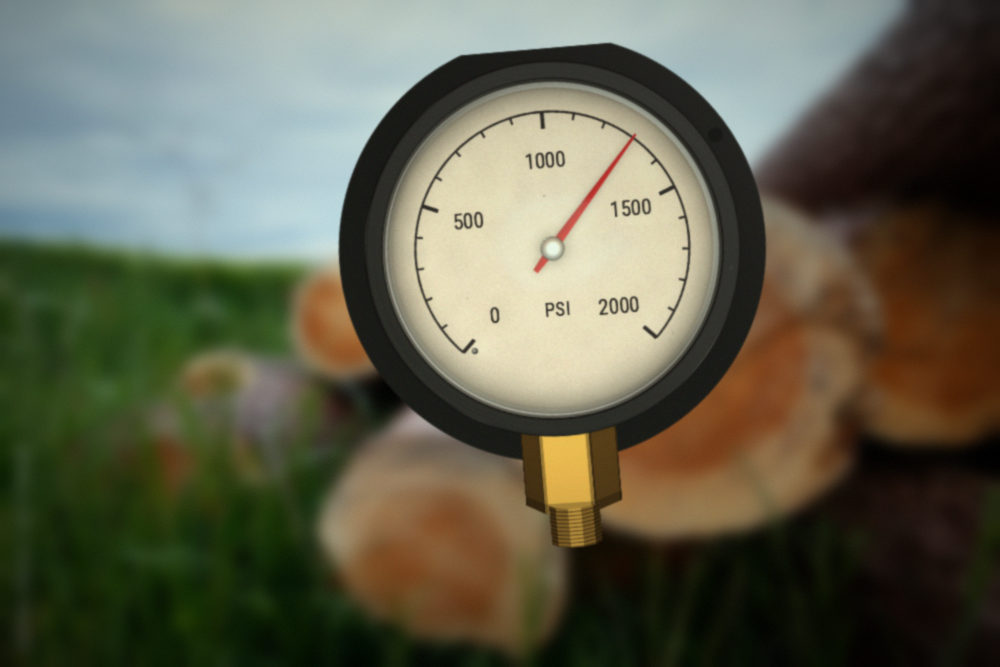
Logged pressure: 1300 psi
